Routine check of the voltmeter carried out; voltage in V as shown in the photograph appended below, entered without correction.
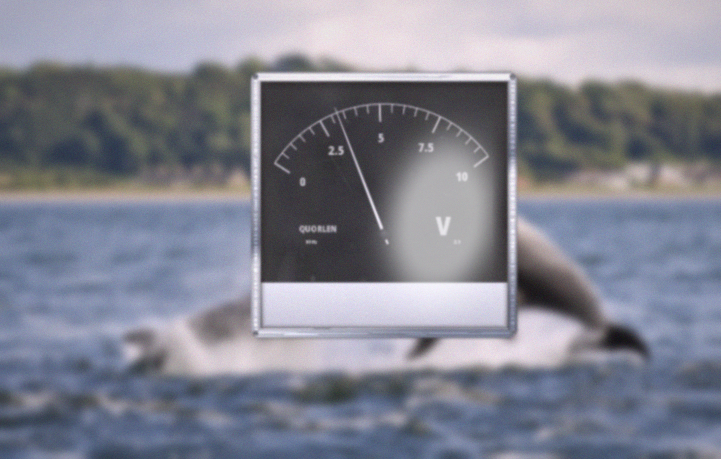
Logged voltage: 3.25 V
